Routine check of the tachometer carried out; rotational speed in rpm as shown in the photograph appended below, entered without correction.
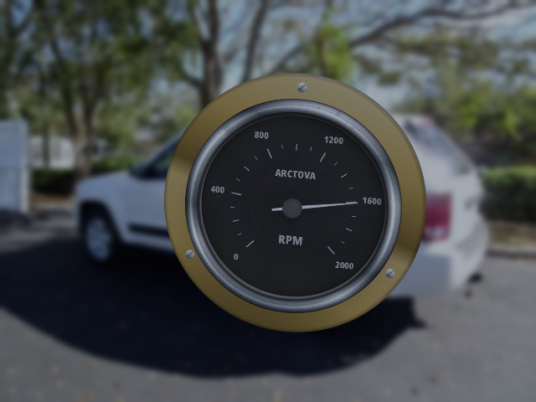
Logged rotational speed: 1600 rpm
